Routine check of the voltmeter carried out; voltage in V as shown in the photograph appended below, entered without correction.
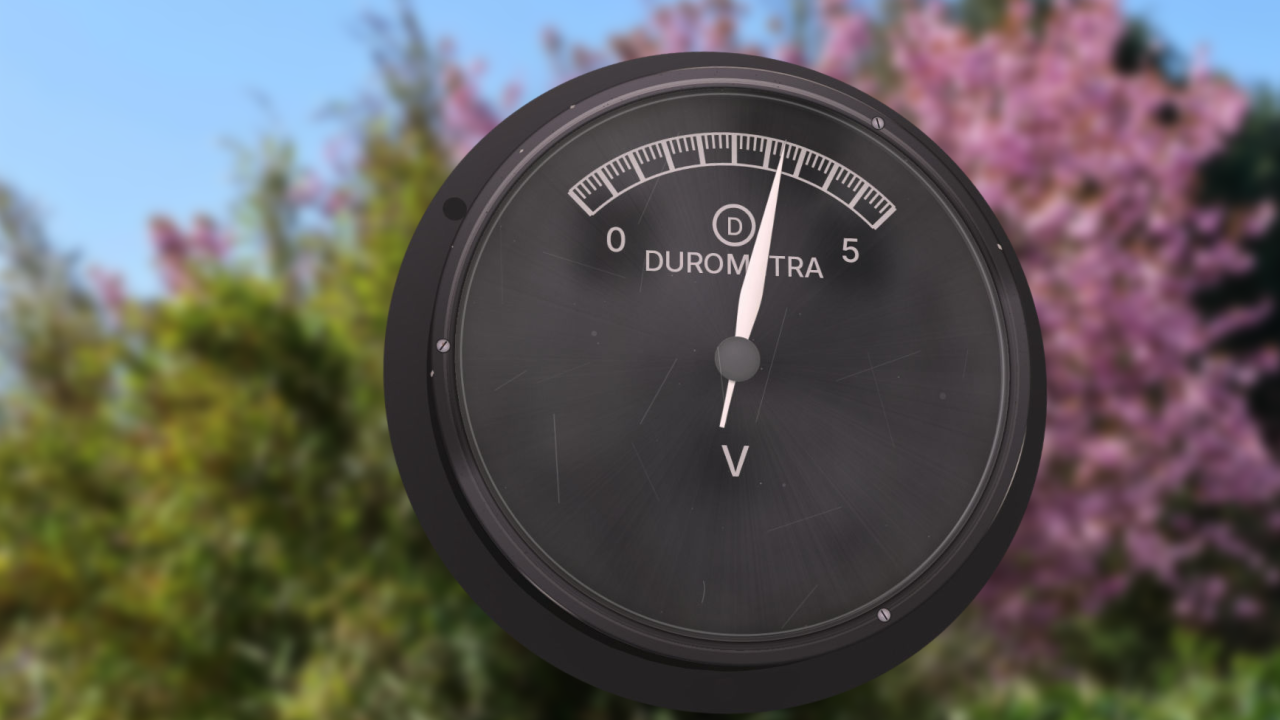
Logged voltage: 3.2 V
